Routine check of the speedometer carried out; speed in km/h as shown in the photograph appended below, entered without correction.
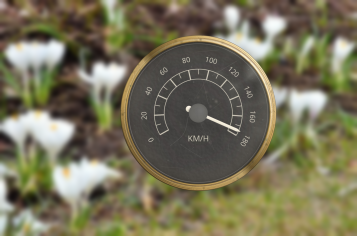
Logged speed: 175 km/h
